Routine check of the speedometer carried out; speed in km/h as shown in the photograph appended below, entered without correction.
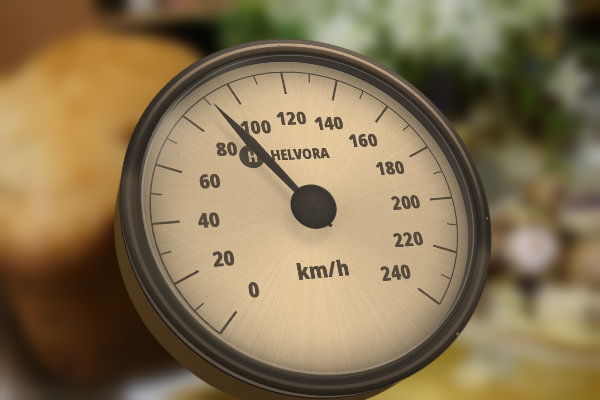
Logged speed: 90 km/h
